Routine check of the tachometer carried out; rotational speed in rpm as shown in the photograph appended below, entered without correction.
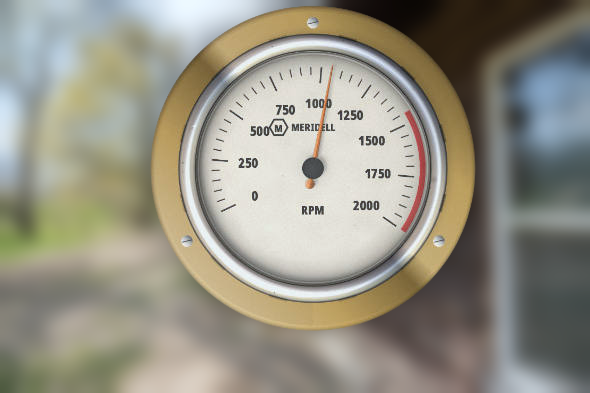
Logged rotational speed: 1050 rpm
